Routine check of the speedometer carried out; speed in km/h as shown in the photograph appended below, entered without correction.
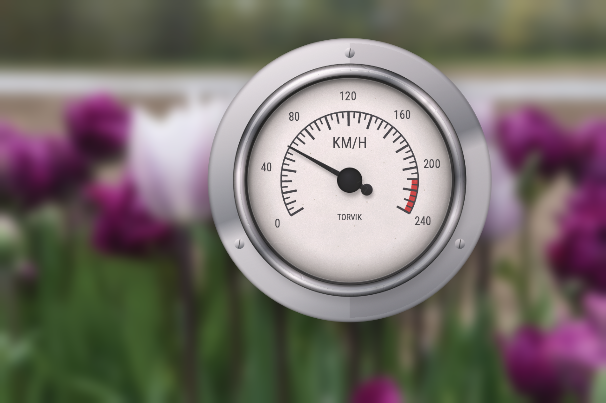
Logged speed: 60 km/h
